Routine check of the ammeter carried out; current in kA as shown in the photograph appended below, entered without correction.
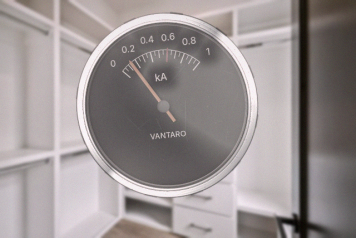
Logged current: 0.15 kA
